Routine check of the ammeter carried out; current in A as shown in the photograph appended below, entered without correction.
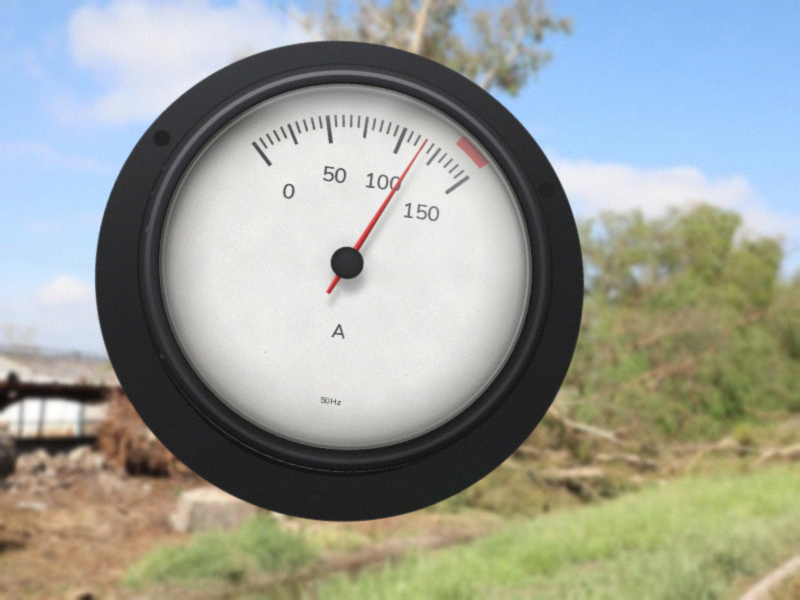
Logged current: 115 A
